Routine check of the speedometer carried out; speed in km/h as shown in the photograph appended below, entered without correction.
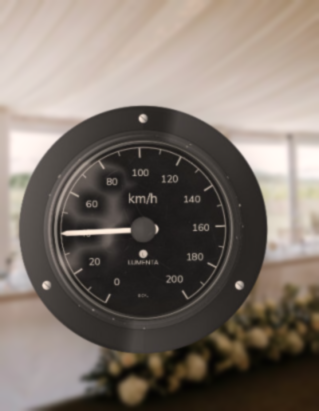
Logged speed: 40 km/h
